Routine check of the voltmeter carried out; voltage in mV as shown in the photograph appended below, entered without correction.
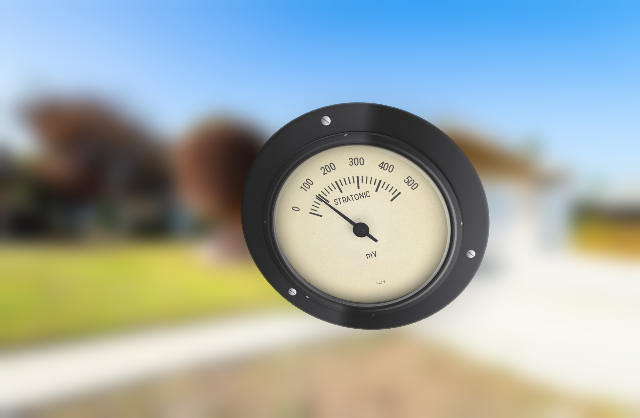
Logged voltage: 100 mV
